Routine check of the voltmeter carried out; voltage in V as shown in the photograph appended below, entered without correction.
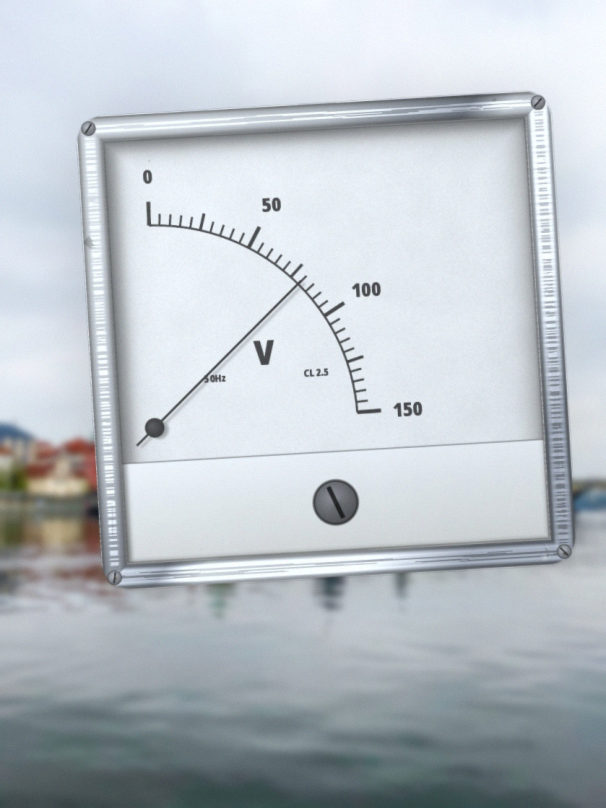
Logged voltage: 80 V
